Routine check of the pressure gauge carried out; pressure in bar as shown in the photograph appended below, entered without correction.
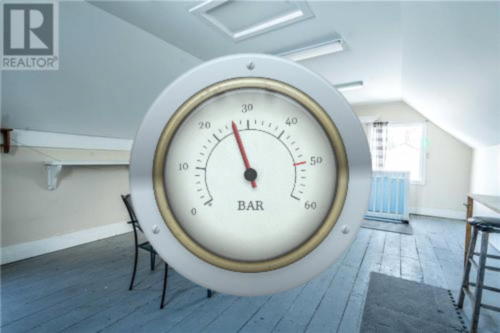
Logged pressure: 26 bar
